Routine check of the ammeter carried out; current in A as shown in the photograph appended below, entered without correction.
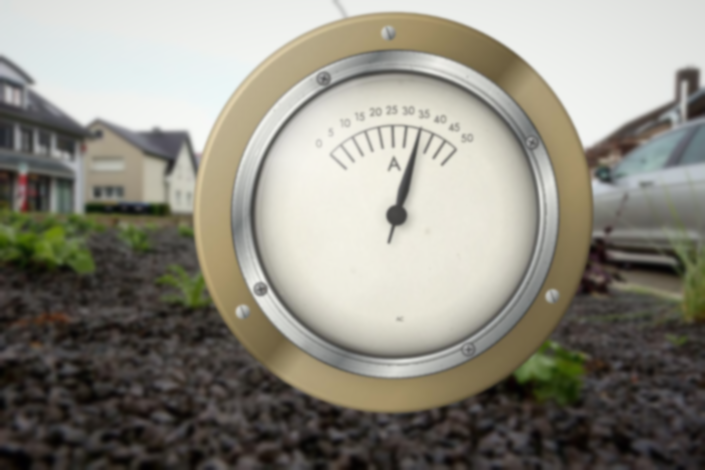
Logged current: 35 A
